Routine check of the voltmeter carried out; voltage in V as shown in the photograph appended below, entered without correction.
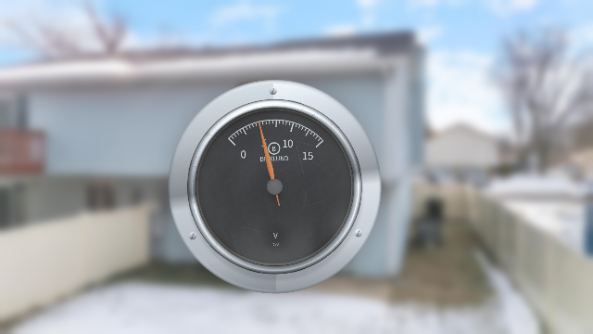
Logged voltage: 5 V
